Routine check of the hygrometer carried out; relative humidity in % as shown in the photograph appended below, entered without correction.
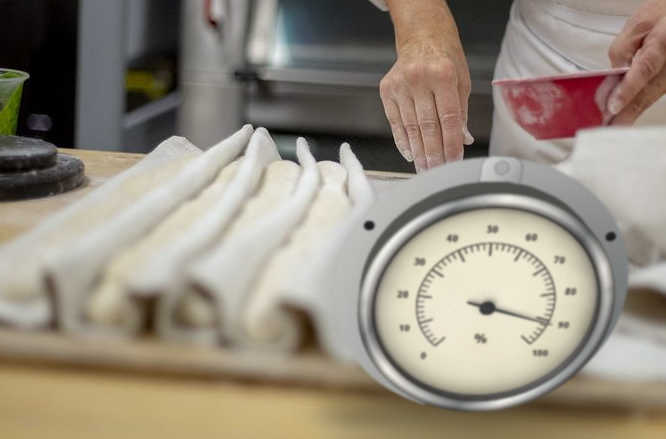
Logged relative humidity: 90 %
